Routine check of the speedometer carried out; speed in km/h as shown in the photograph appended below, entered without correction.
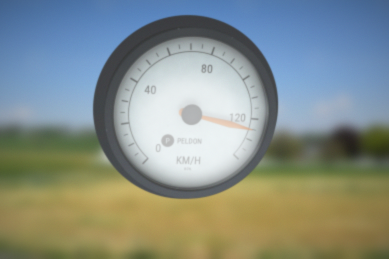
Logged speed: 125 km/h
